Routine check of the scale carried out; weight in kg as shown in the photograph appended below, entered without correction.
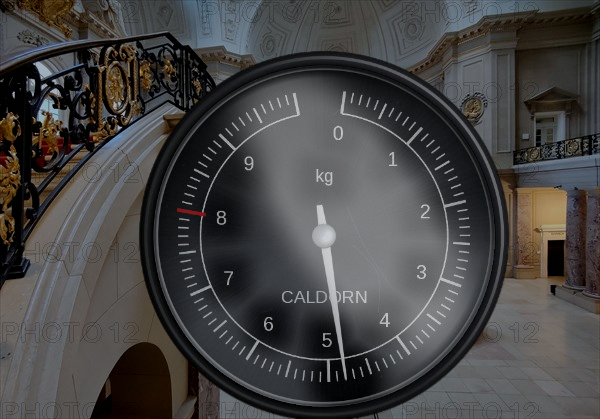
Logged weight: 4.8 kg
